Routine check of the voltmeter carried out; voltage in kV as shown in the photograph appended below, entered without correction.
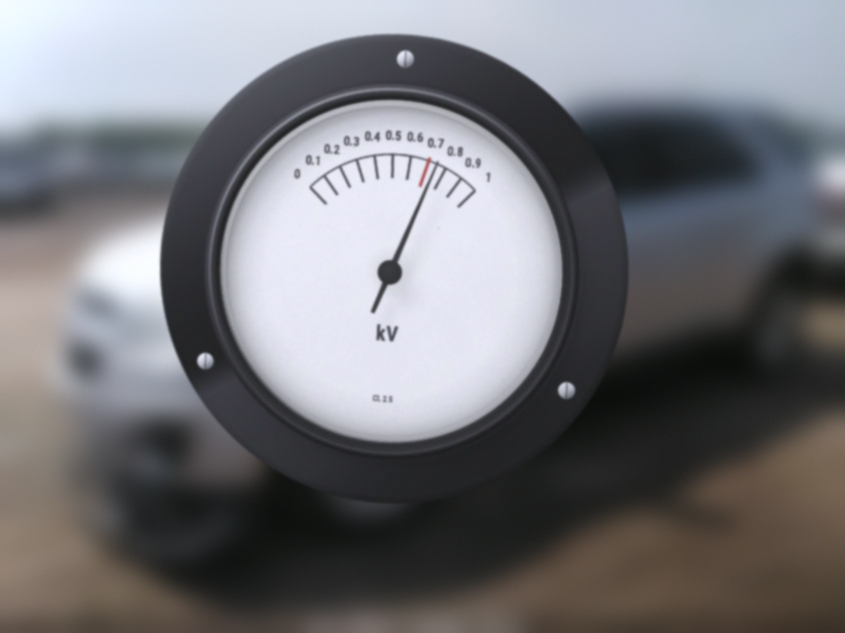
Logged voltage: 0.75 kV
